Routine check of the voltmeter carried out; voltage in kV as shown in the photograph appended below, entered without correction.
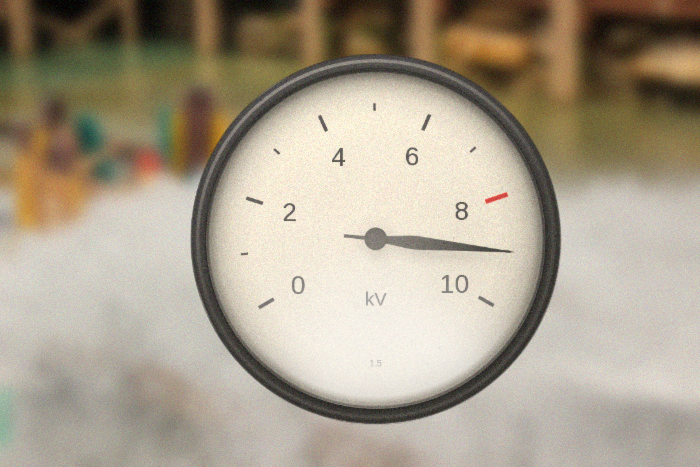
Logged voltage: 9 kV
